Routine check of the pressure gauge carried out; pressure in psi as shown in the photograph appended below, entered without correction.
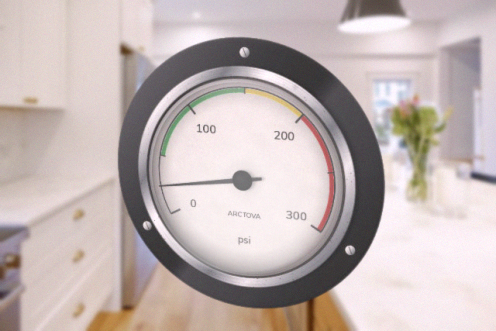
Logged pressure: 25 psi
